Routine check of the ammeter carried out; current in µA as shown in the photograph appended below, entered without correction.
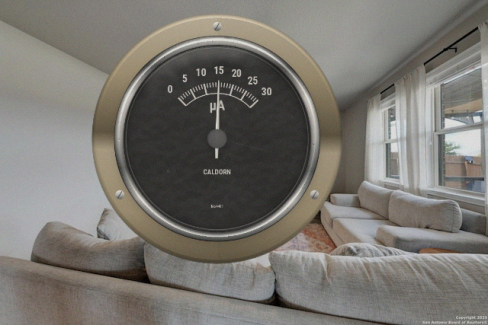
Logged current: 15 µA
